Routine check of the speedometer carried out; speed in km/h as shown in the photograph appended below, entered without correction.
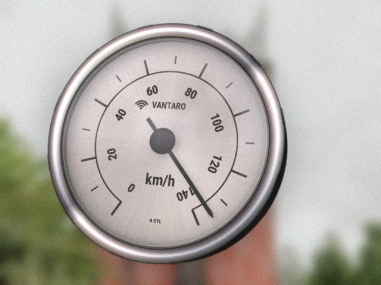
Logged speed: 135 km/h
